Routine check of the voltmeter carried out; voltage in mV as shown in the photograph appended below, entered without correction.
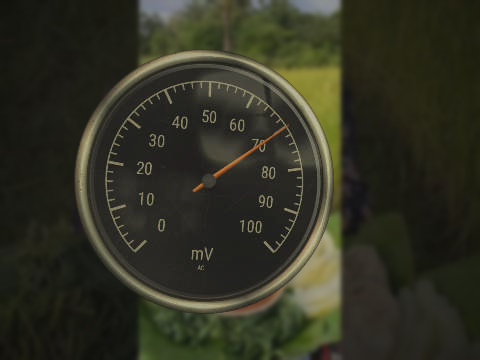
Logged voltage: 70 mV
